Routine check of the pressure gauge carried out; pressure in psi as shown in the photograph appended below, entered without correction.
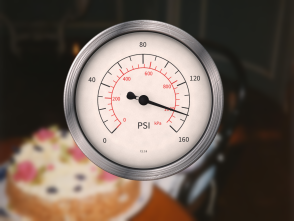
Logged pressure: 145 psi
